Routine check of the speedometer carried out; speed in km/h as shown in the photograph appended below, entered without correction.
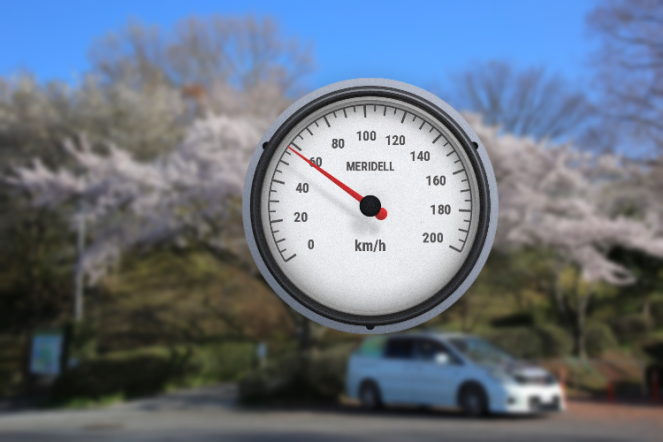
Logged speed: 57.5 km/h
